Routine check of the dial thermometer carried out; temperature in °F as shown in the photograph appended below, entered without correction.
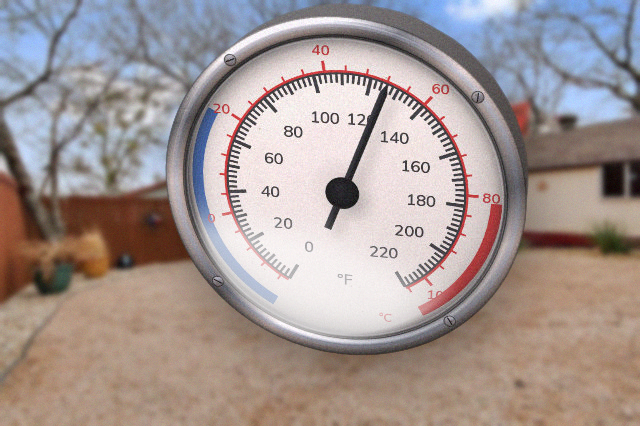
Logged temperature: 126 °F
